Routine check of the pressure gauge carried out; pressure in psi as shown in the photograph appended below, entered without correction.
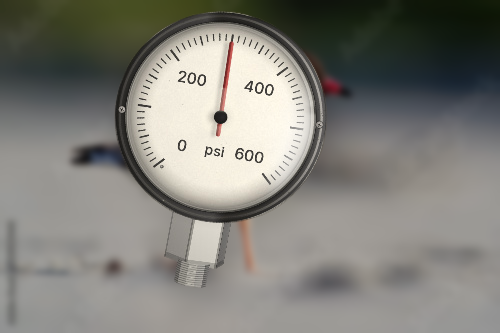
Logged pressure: 300 psi
